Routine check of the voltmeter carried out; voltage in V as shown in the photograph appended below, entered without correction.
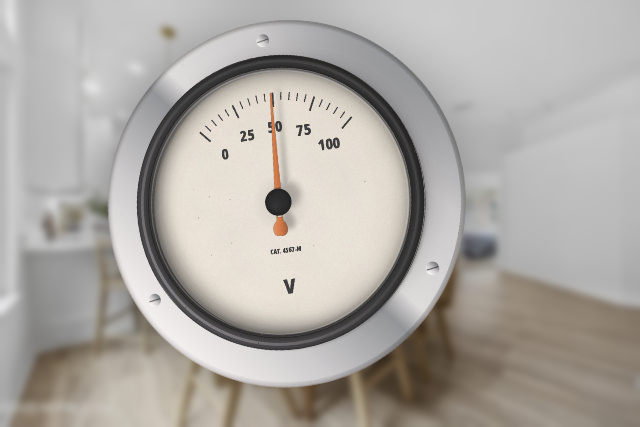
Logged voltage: 50 V
